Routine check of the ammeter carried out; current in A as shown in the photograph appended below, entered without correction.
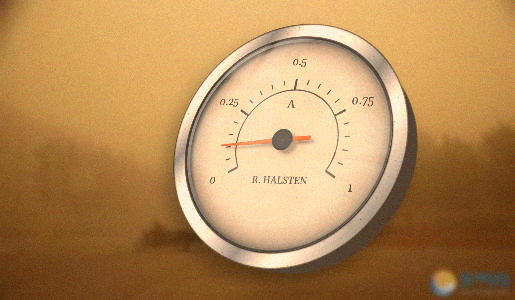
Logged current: 0.1 A
